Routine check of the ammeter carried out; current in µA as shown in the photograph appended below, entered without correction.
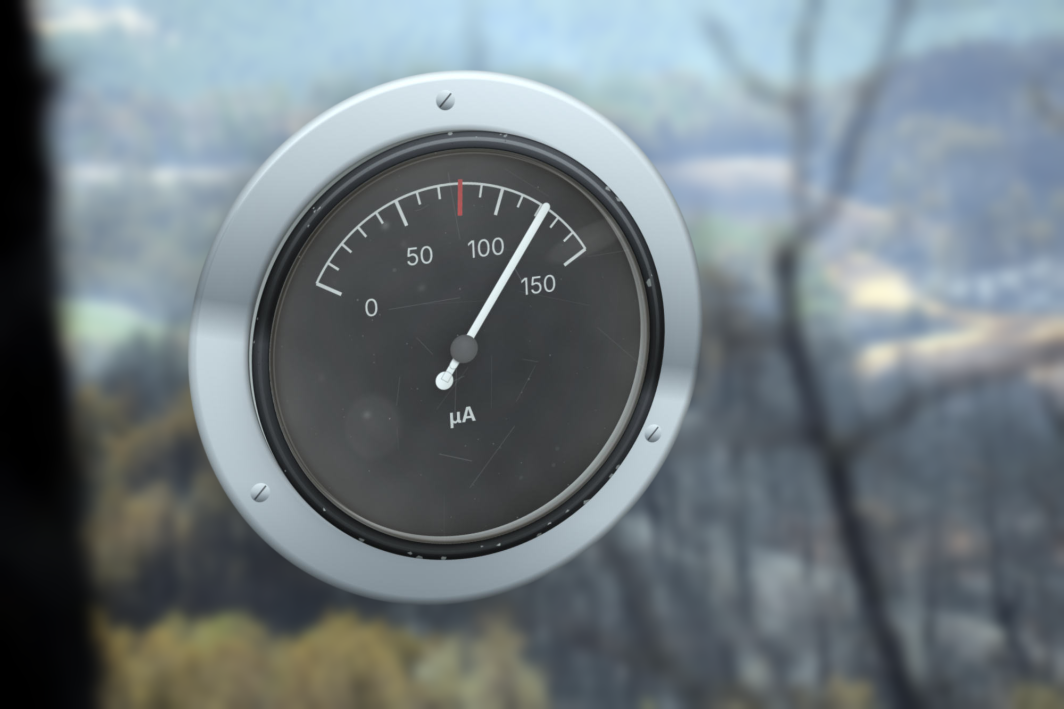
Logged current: 120 µA
